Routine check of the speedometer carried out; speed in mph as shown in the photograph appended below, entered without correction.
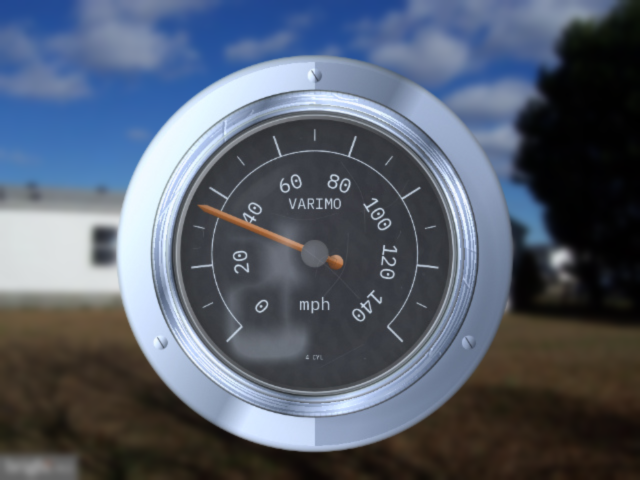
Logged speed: 35 mph
